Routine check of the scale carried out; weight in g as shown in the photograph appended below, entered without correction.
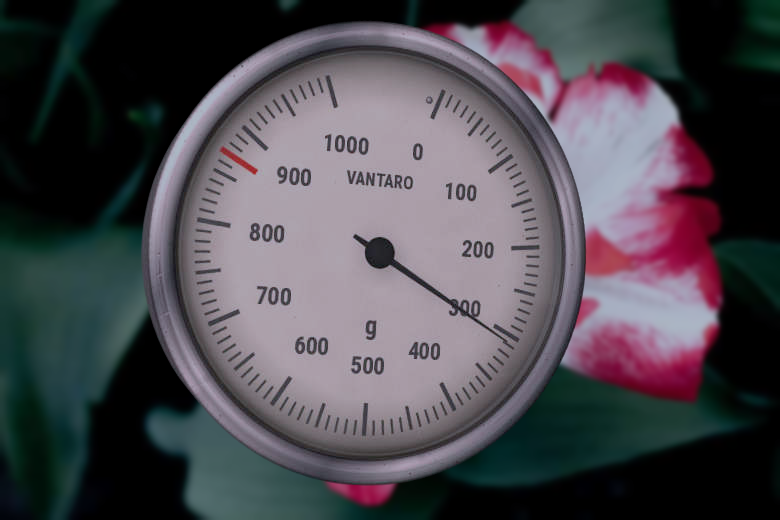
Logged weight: 310 g
